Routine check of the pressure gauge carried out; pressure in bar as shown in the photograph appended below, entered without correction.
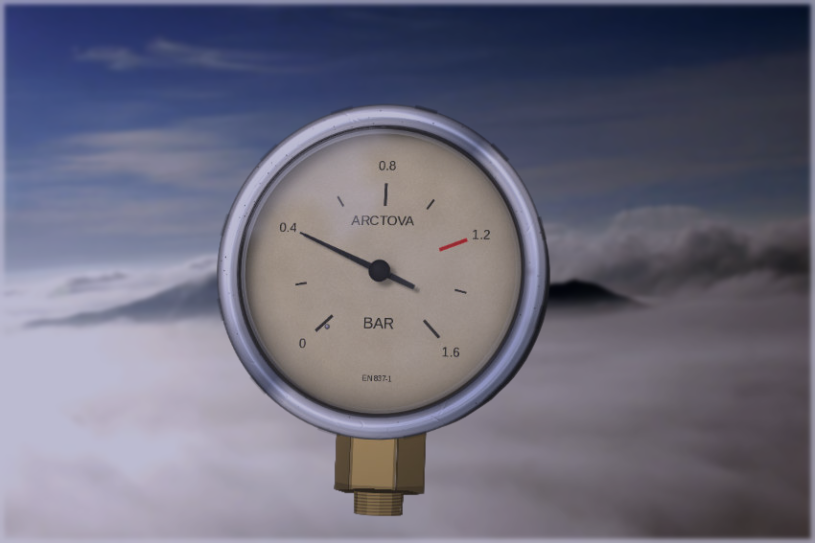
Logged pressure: 0.4 bar
